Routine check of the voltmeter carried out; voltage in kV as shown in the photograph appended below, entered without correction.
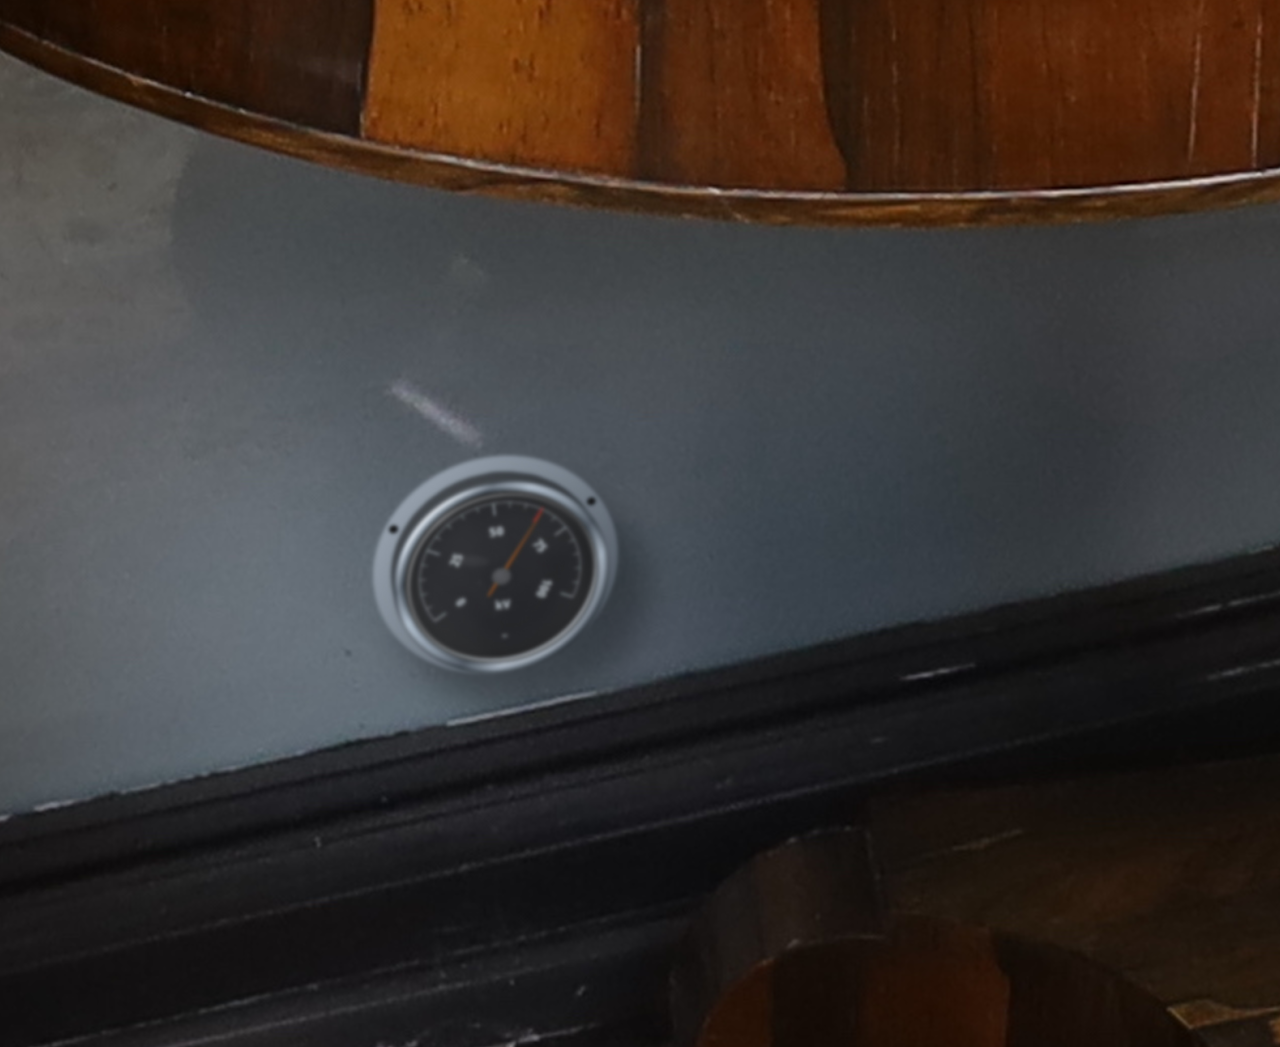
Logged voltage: 65 kV
